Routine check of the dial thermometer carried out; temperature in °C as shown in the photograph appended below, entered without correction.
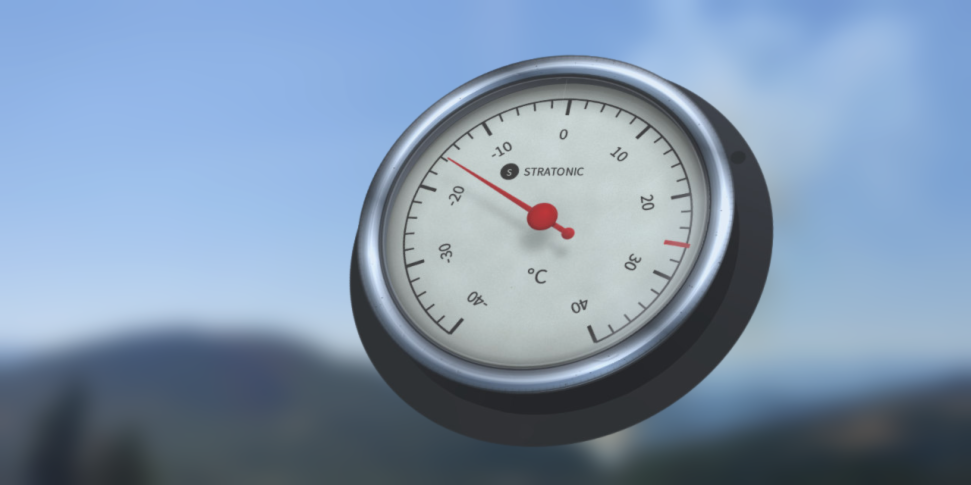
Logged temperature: -16 °C
